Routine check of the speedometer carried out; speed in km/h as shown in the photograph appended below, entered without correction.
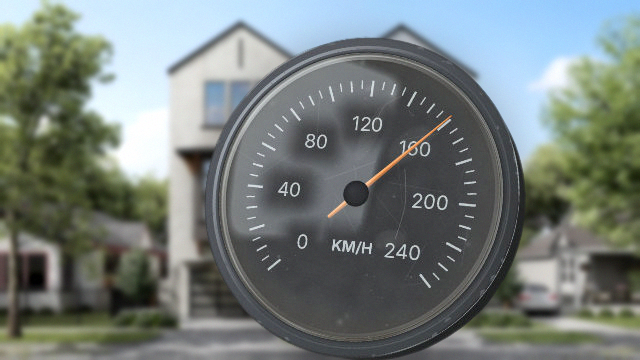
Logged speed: 160 km/h
